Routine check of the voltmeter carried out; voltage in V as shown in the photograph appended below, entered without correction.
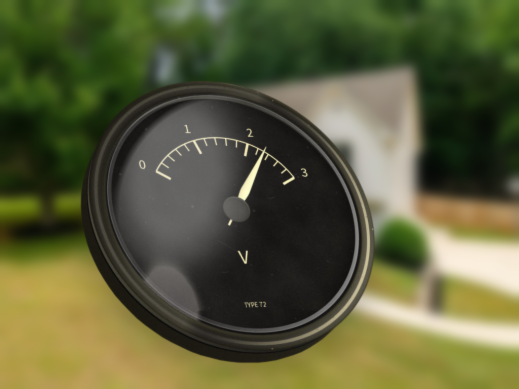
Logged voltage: 2.3 V
